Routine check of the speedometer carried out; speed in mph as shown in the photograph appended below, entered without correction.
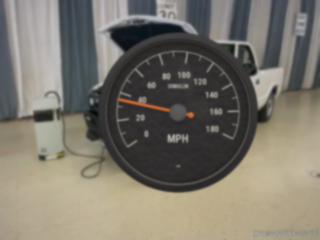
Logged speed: 35 mph
